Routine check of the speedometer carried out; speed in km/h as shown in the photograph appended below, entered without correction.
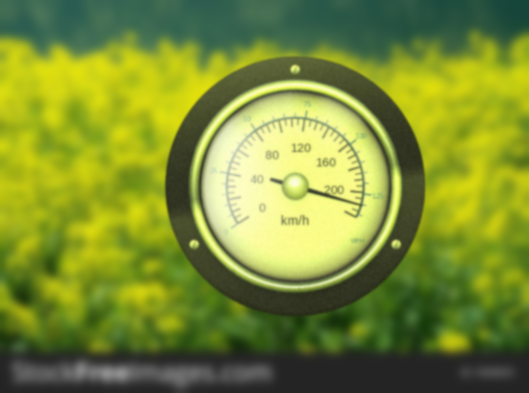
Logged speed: 210 km/h
